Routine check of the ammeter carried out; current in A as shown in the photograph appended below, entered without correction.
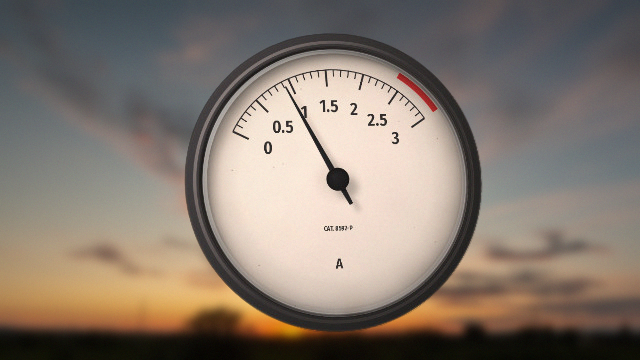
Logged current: 0.9 A
